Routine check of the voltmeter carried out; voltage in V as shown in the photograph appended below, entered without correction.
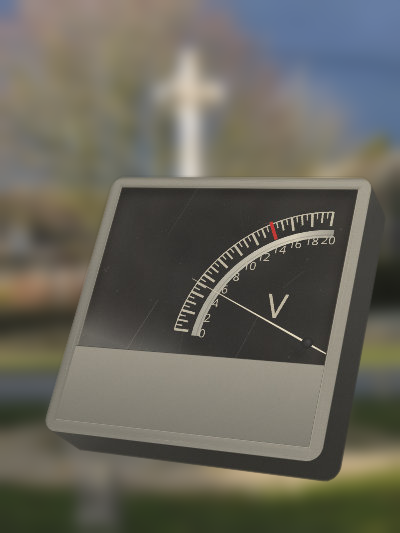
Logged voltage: 5 V
